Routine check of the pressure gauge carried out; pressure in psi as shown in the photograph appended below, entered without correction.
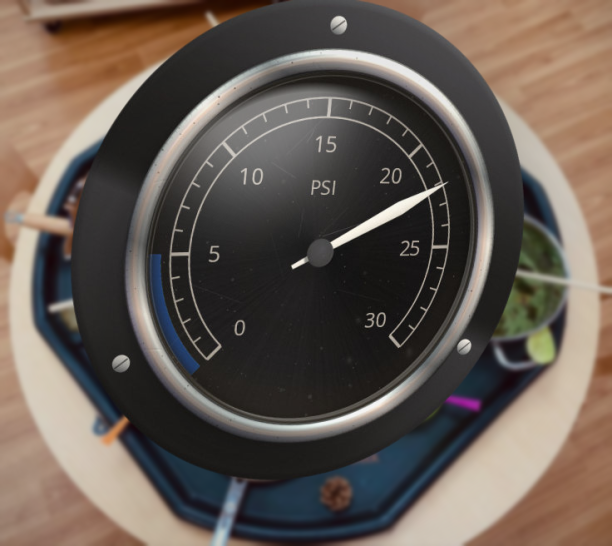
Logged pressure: 22 psi
